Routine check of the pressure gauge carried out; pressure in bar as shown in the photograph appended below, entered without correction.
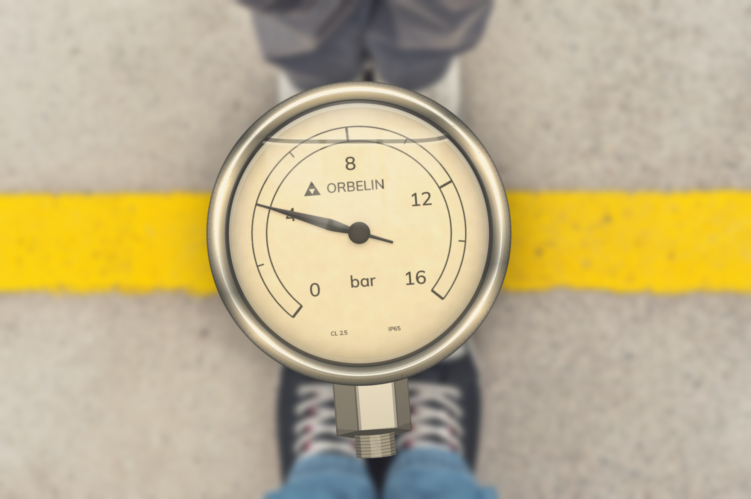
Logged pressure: 4 bar
